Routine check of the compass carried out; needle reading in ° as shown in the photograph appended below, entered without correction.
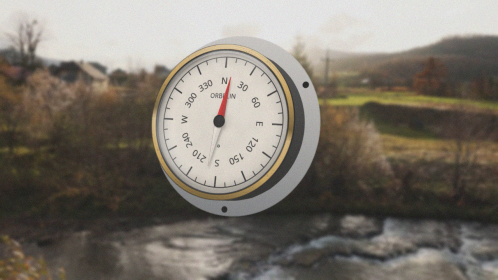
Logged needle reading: 10 °
